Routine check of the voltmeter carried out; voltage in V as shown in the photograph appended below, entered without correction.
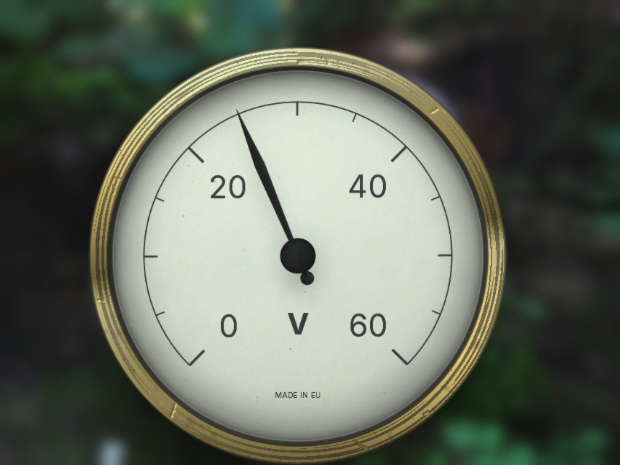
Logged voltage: 25 V
